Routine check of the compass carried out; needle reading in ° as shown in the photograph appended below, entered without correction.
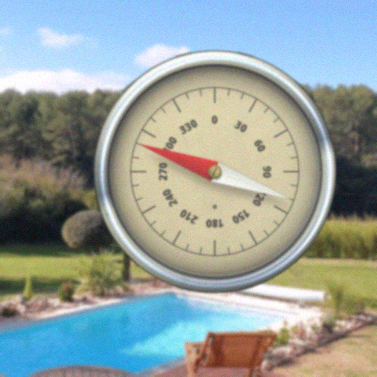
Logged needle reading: 290 °
